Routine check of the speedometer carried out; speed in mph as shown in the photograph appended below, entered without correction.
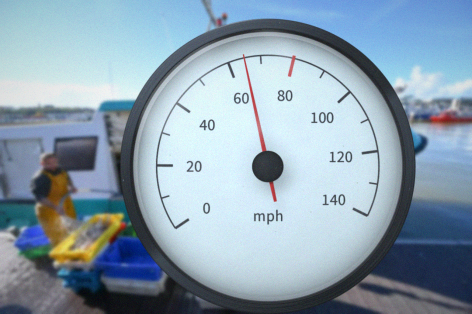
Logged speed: 65 mph
